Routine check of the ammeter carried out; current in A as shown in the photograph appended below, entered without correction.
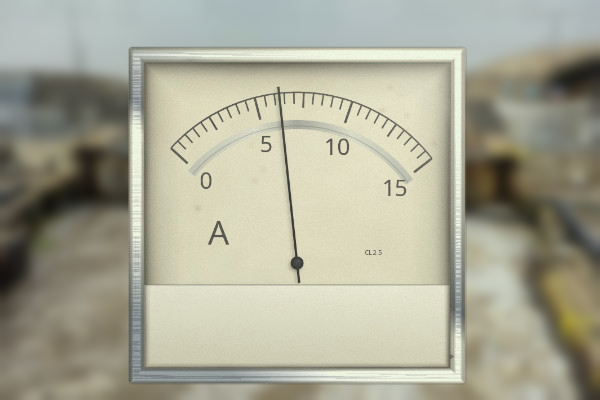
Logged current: 6.25 A
